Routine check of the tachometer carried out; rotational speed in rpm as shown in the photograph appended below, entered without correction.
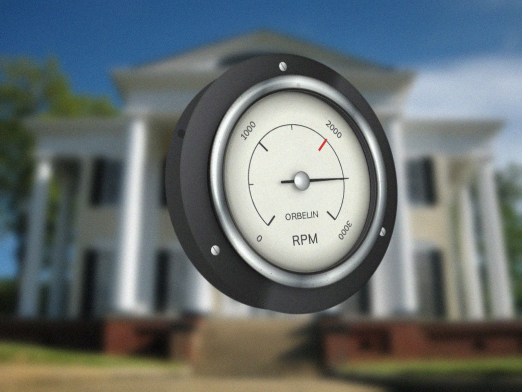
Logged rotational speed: 2500 rpm
